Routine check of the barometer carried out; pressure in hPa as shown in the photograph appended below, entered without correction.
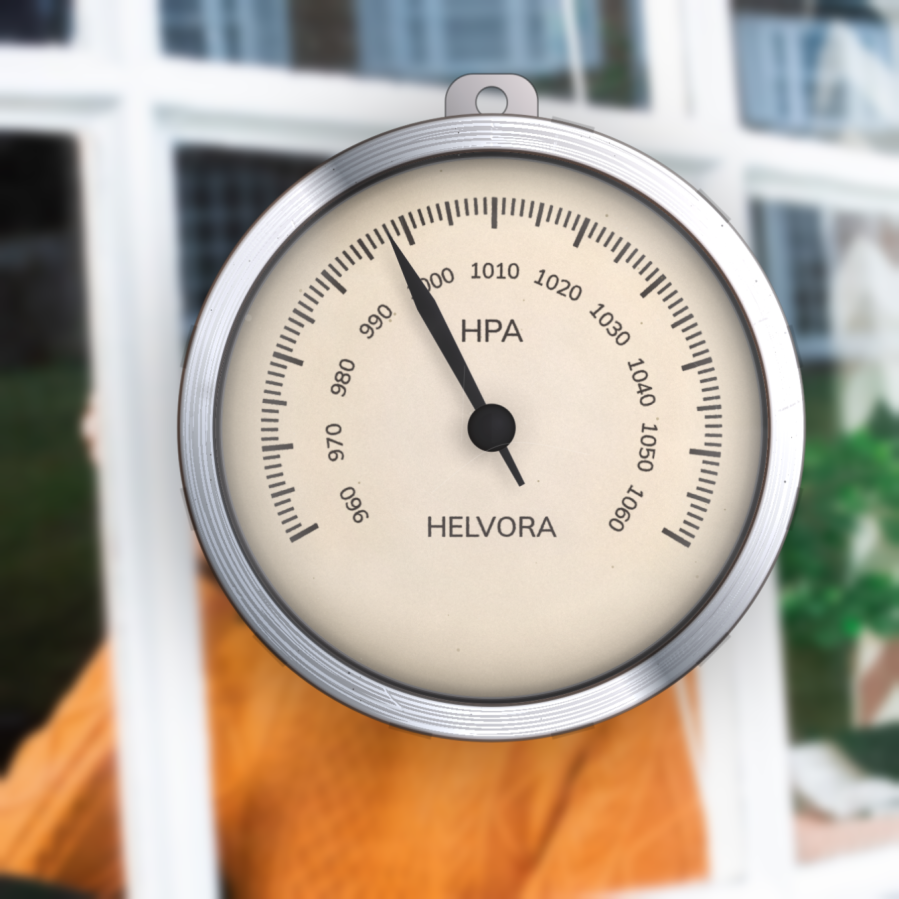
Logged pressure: 998 hPa
